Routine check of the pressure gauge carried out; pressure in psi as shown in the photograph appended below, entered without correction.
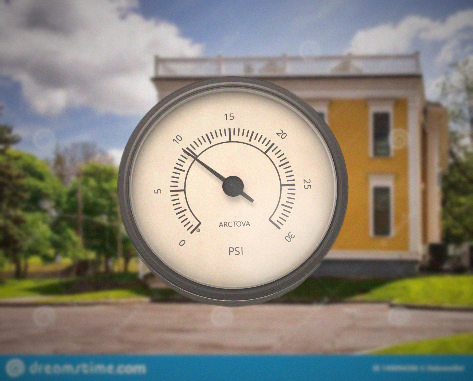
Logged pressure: 9.5 psi
